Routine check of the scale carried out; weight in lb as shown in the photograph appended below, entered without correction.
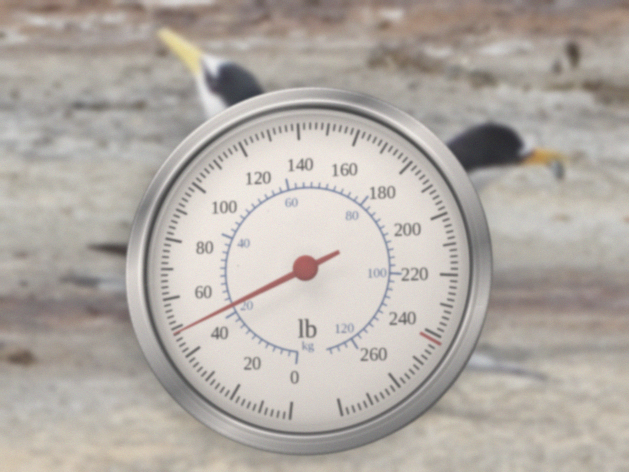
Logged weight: 48 lb
